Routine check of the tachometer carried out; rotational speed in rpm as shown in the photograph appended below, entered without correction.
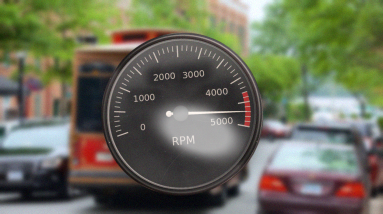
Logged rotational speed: 4700 rpm
